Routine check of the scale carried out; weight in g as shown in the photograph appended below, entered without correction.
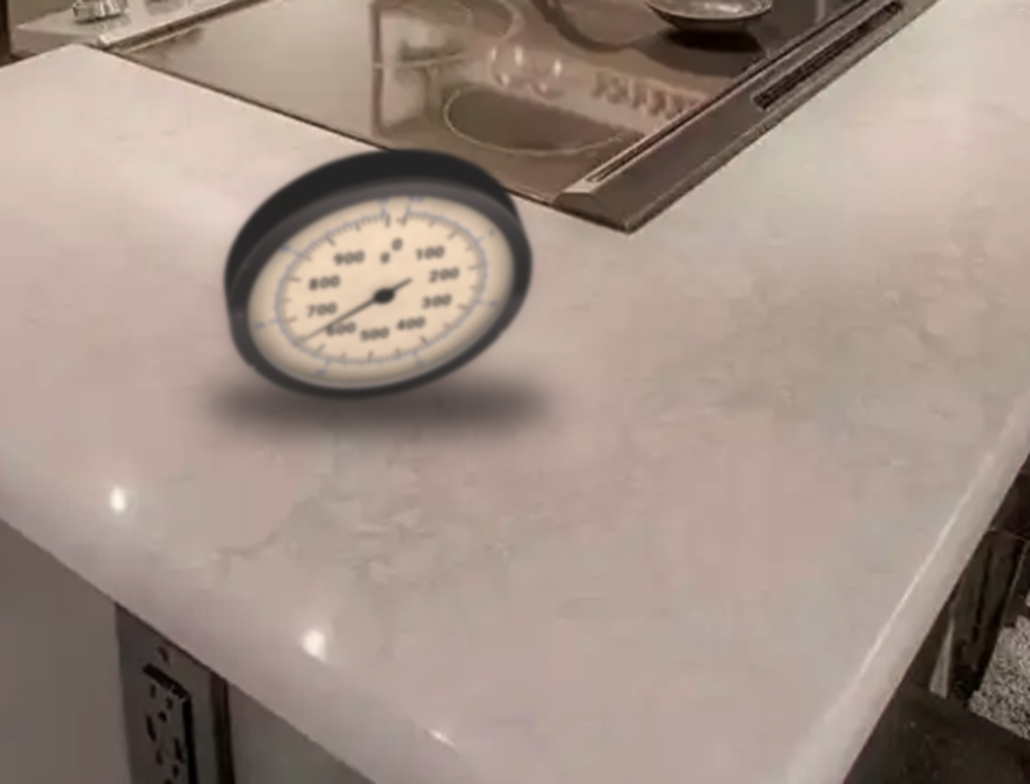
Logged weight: 650 g
